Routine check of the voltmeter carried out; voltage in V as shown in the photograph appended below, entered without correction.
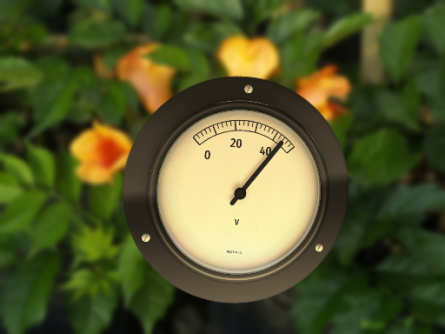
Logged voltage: 44 V
